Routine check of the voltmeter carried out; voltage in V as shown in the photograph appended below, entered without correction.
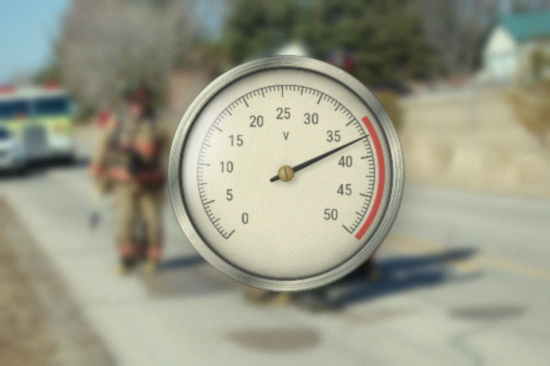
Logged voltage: 37.5 V
